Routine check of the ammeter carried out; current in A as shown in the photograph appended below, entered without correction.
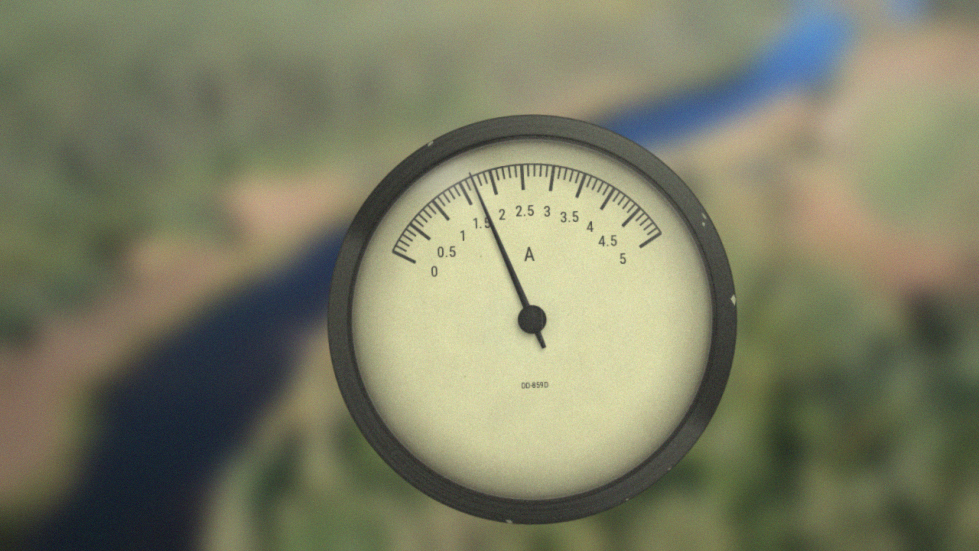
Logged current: 1.7 A
